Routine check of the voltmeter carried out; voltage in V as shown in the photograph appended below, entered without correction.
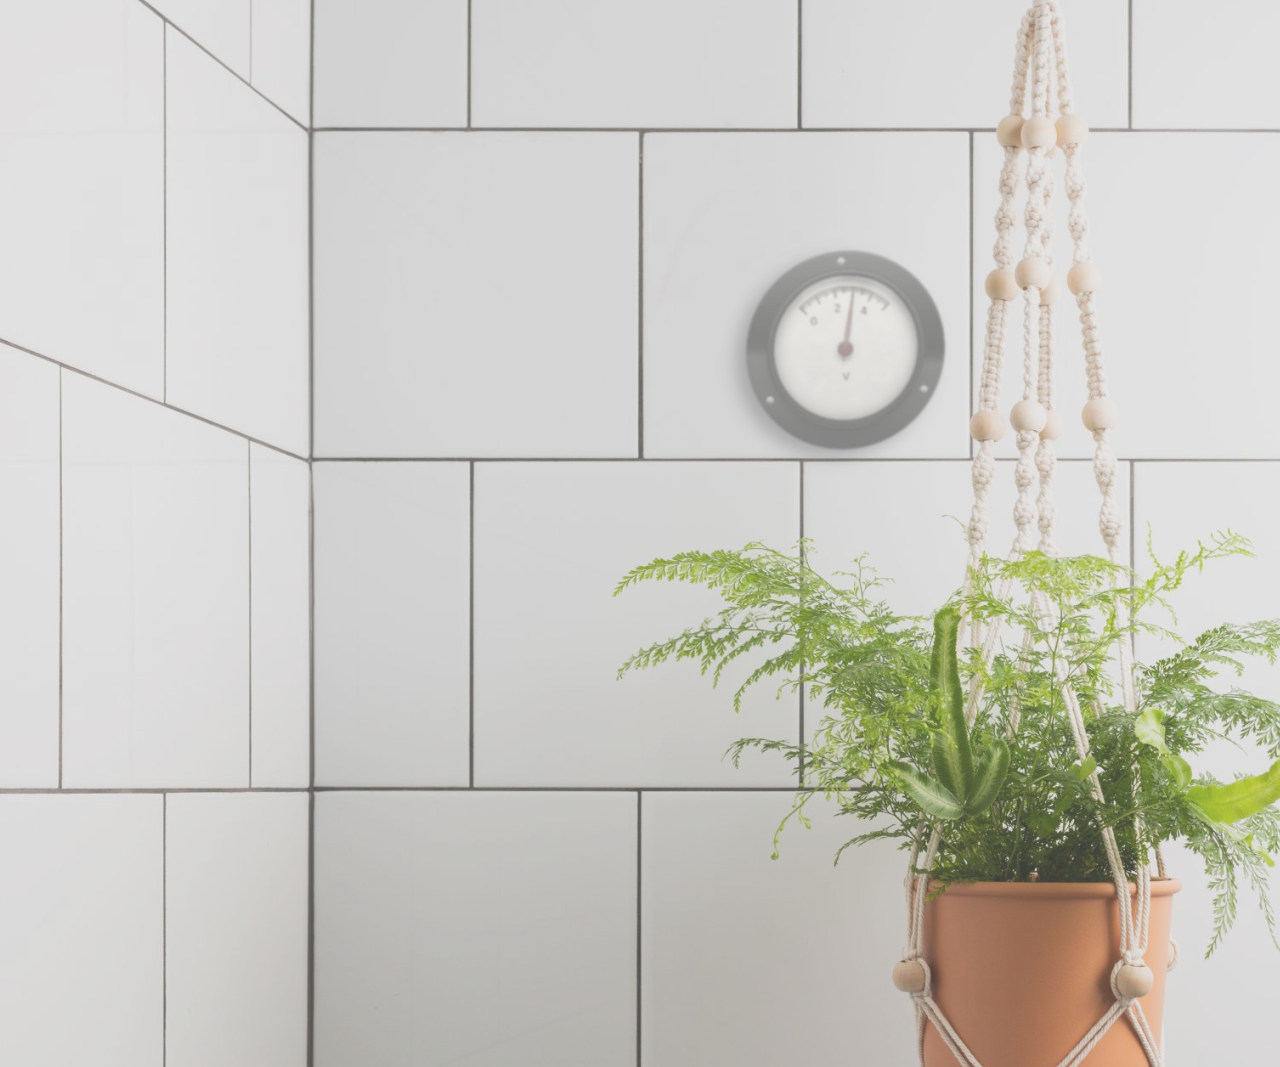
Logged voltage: 3 V
